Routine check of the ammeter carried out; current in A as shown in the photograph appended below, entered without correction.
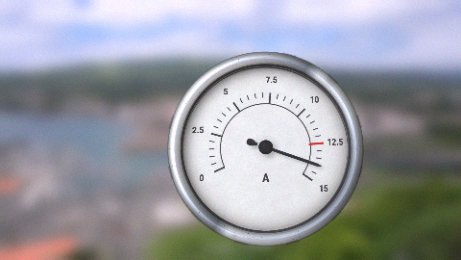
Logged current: 14 A
